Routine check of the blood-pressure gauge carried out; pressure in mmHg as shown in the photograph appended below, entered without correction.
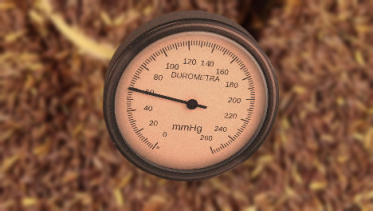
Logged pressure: 60 mmHg
